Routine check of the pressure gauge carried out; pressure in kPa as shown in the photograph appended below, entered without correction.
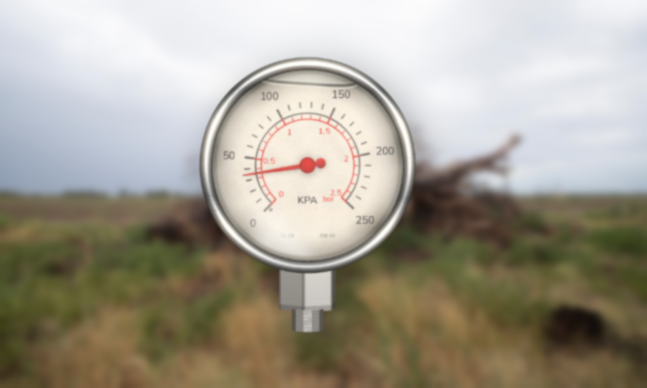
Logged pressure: 35 kPa
